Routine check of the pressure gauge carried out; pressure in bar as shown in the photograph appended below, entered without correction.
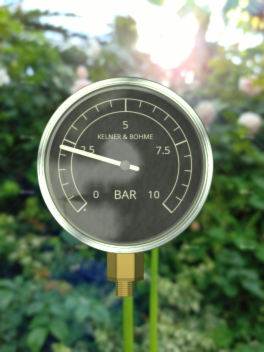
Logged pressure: 2.25 bar
